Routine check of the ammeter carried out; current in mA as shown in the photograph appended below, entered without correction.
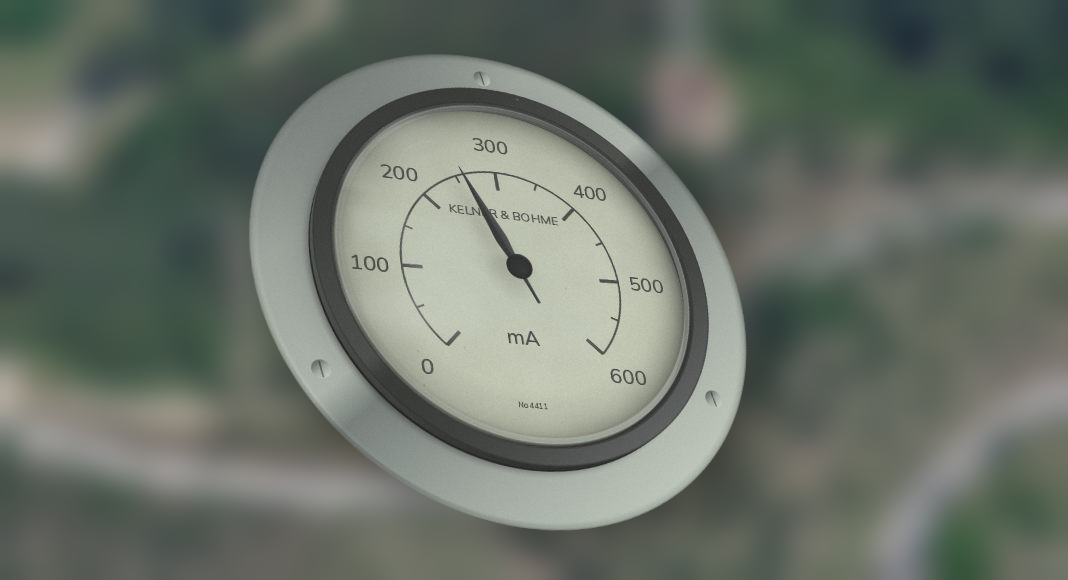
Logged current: 250 mA
